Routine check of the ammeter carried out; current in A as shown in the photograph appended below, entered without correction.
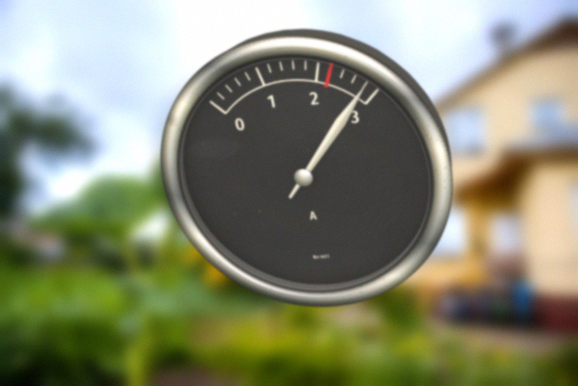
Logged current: 2.8 A
